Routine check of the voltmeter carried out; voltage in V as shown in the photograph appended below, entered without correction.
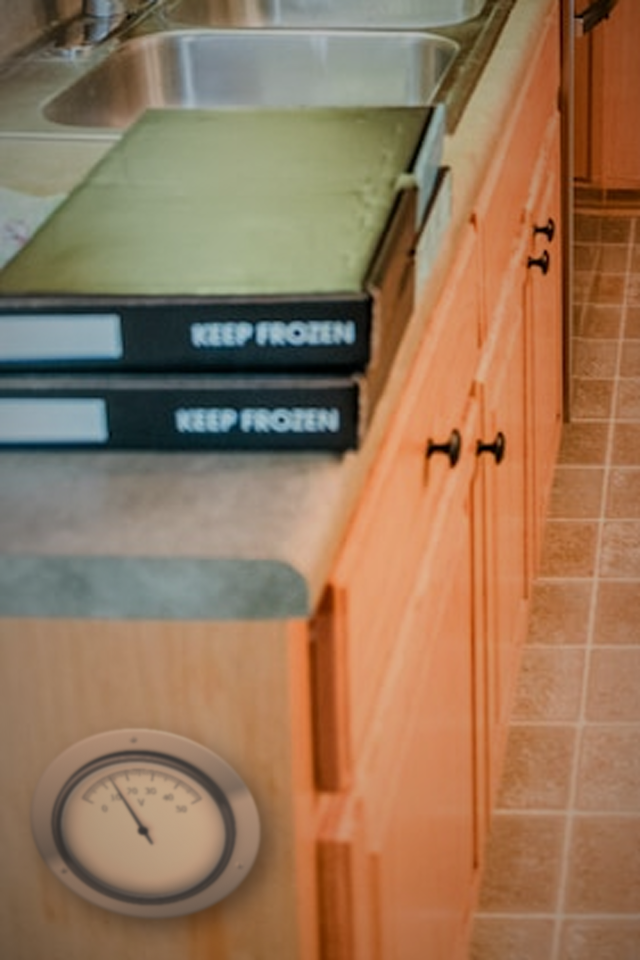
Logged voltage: 15 V
